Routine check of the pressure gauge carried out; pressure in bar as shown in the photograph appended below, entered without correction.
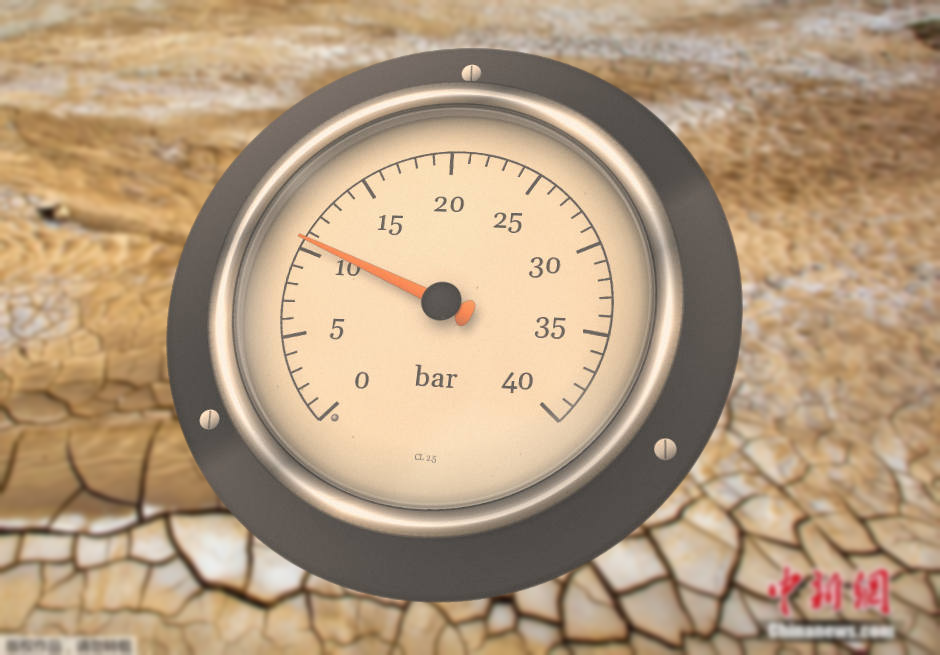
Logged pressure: 10.5 bar
